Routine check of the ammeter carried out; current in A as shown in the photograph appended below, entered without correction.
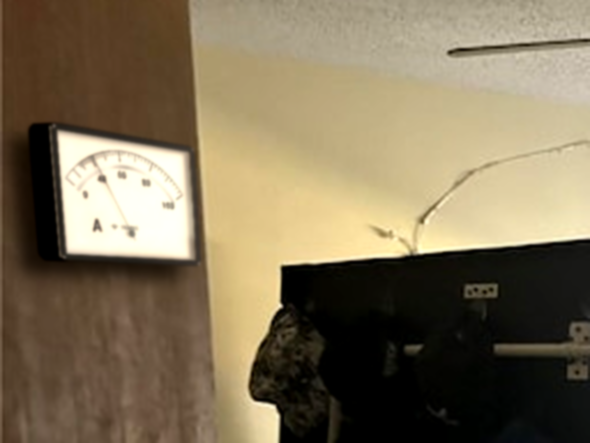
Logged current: 40 A
